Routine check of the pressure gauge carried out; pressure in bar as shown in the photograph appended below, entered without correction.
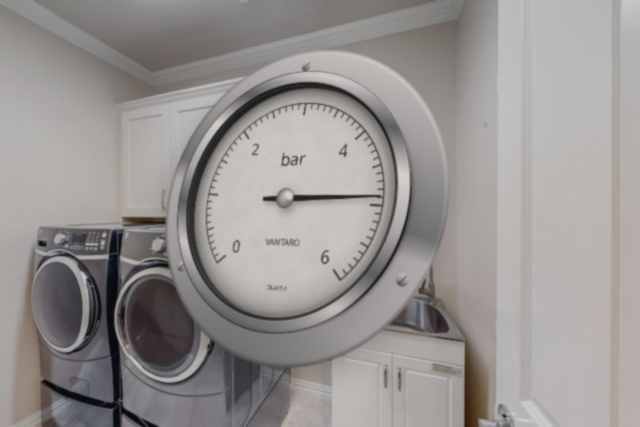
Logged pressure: 4.9 bar
